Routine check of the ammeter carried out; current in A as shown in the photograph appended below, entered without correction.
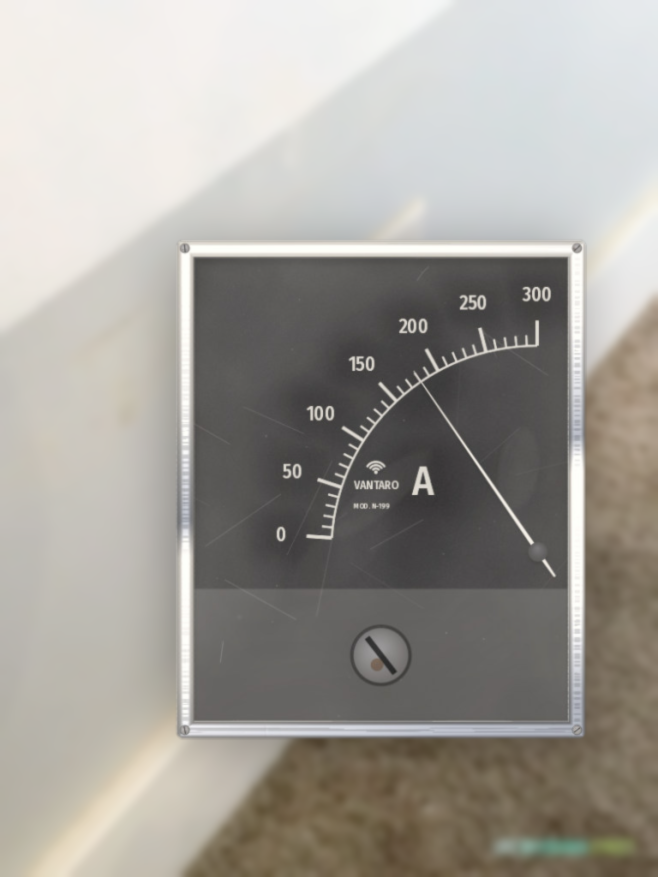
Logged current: 180 A
